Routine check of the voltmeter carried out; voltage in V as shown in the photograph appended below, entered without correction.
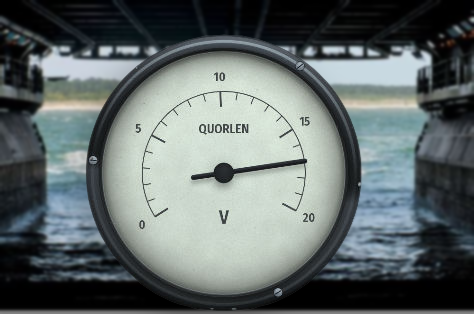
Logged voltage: 17 V
